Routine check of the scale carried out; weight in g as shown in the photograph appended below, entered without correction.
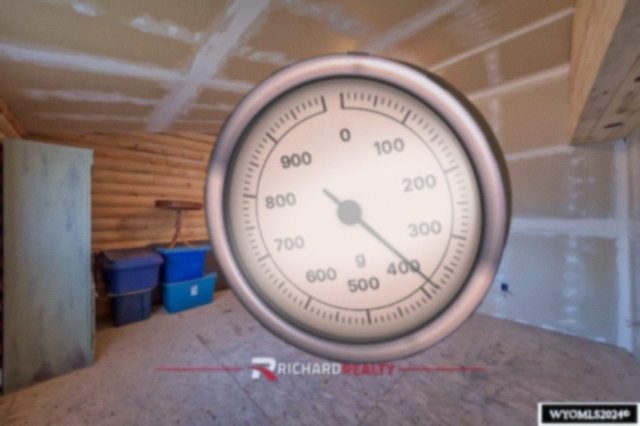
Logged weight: 380 g
